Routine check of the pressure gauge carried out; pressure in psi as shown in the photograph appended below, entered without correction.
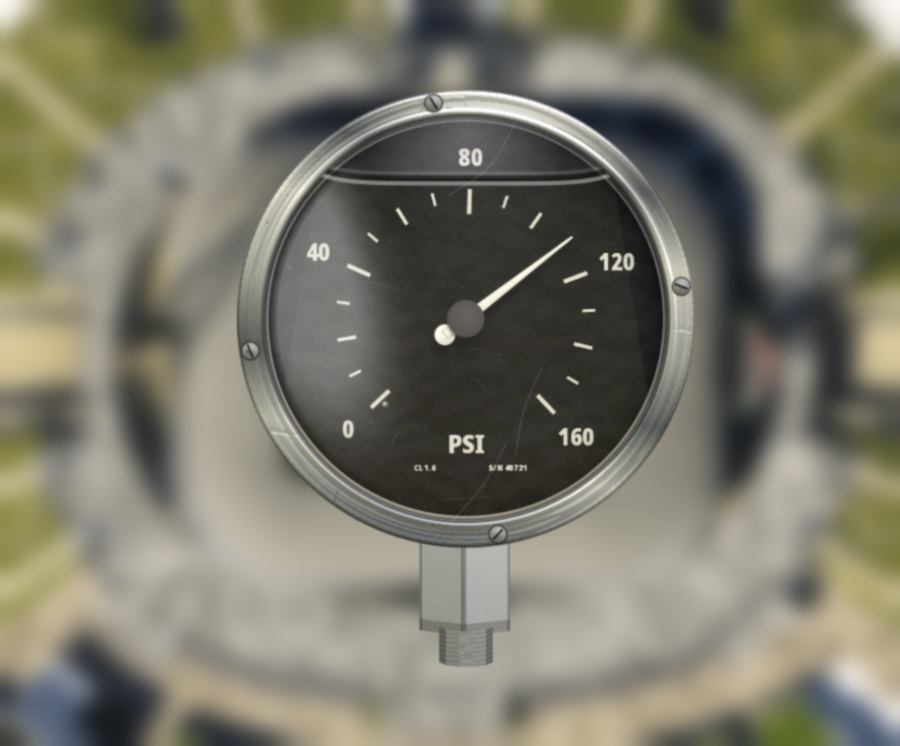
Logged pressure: 110 psi
